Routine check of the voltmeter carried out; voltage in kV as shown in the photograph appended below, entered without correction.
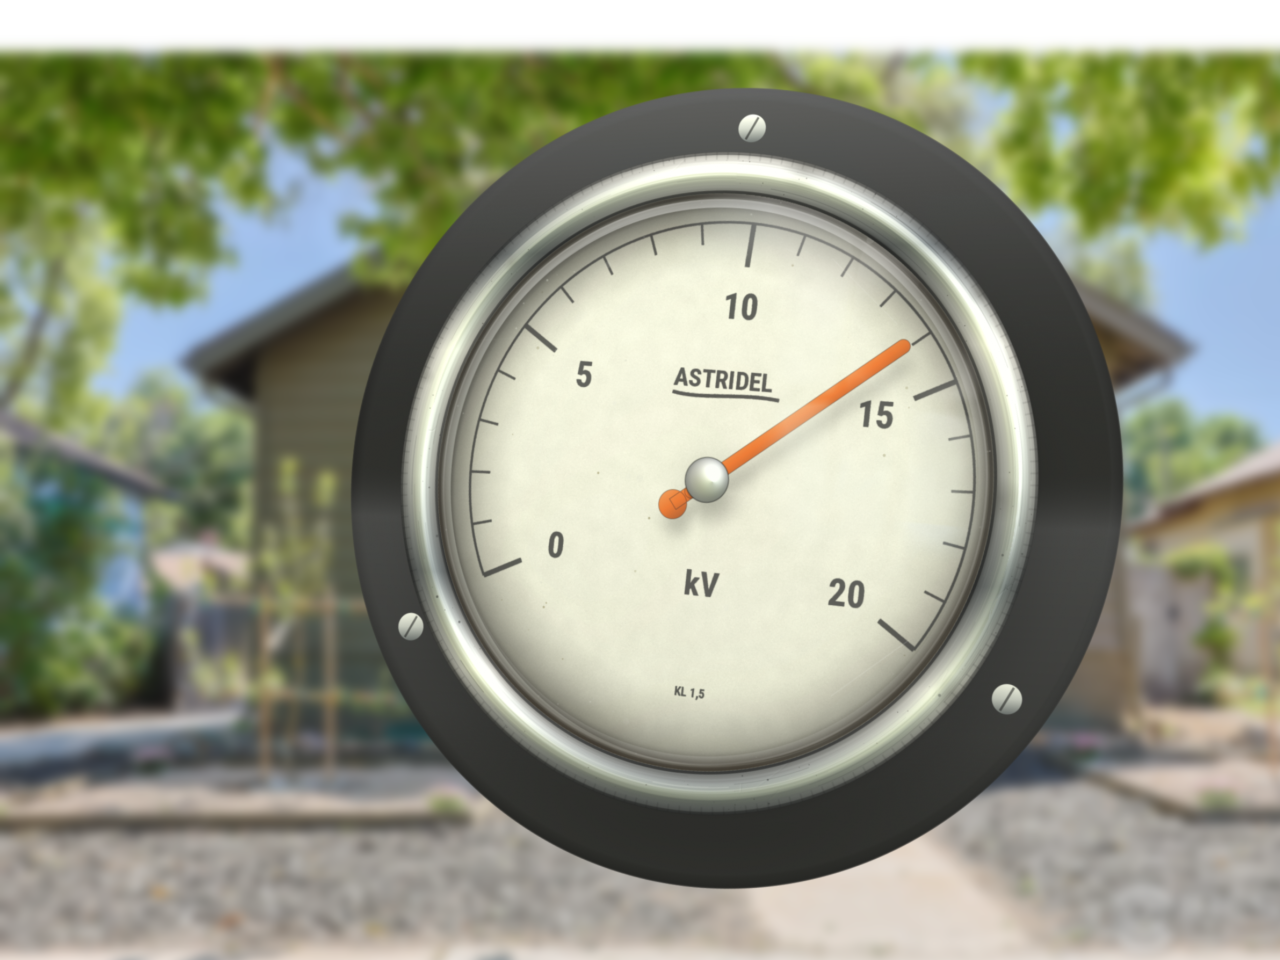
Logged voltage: 14 kV
